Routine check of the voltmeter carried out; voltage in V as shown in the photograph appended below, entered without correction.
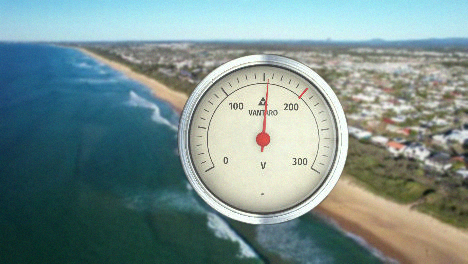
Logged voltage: 155 V
